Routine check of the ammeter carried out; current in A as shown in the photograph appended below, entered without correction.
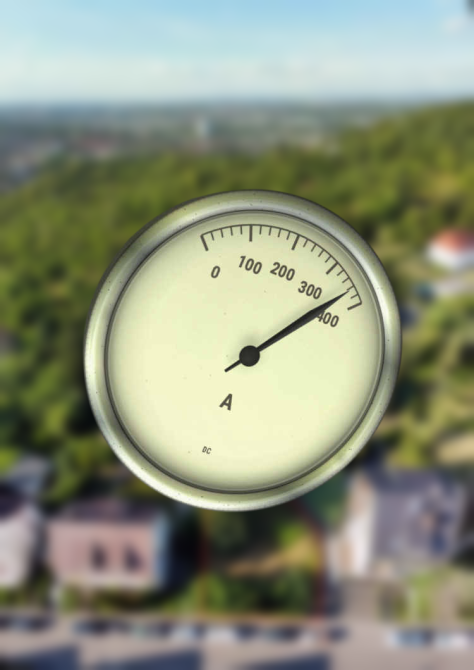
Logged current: 360 A
